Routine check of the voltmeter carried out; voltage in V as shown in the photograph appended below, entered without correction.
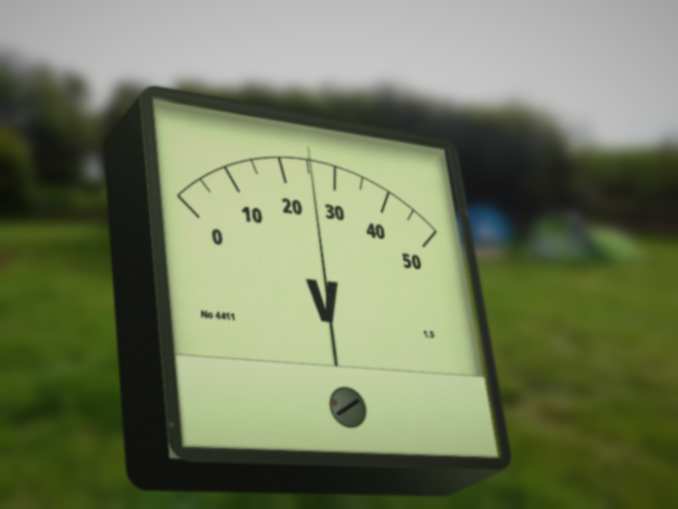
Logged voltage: 25 V
